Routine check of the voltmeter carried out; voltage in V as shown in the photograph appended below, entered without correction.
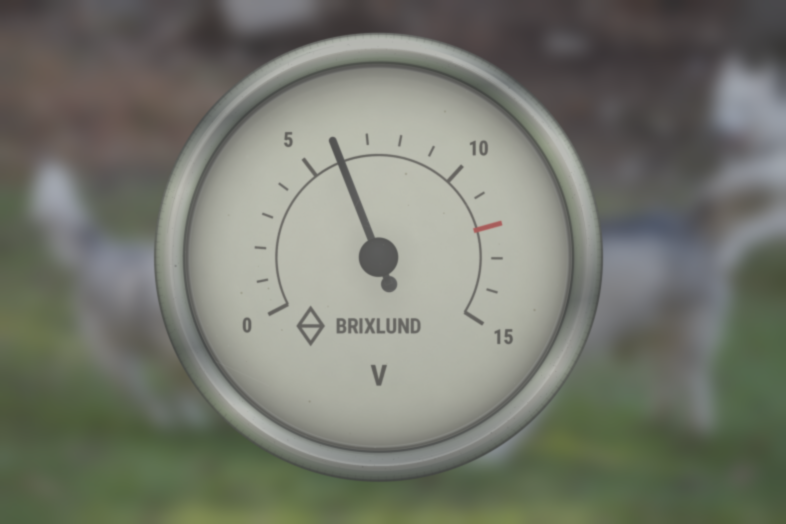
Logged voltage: 6 V
